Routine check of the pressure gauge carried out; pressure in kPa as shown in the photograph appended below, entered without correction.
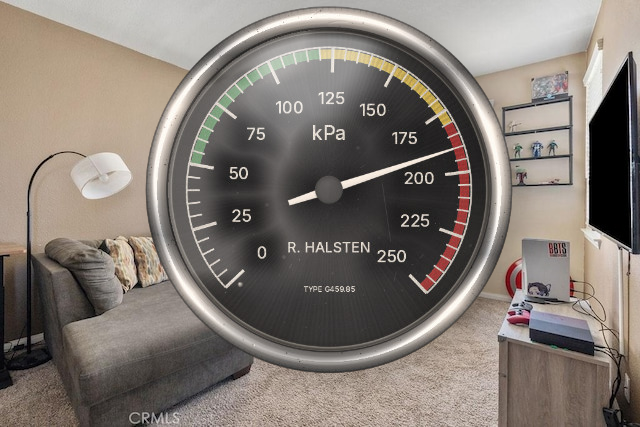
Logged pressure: 190 kPa
